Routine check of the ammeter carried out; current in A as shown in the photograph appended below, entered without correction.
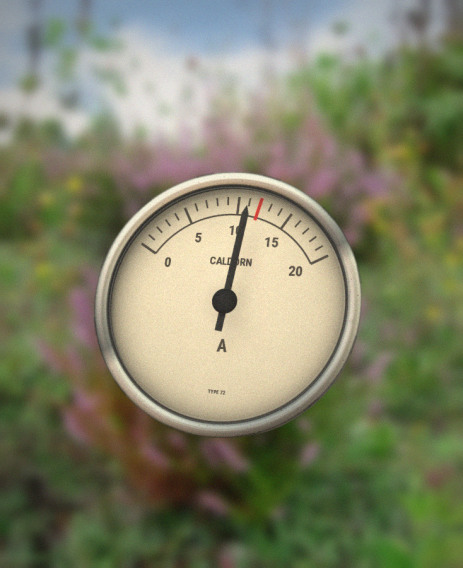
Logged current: 11 A
